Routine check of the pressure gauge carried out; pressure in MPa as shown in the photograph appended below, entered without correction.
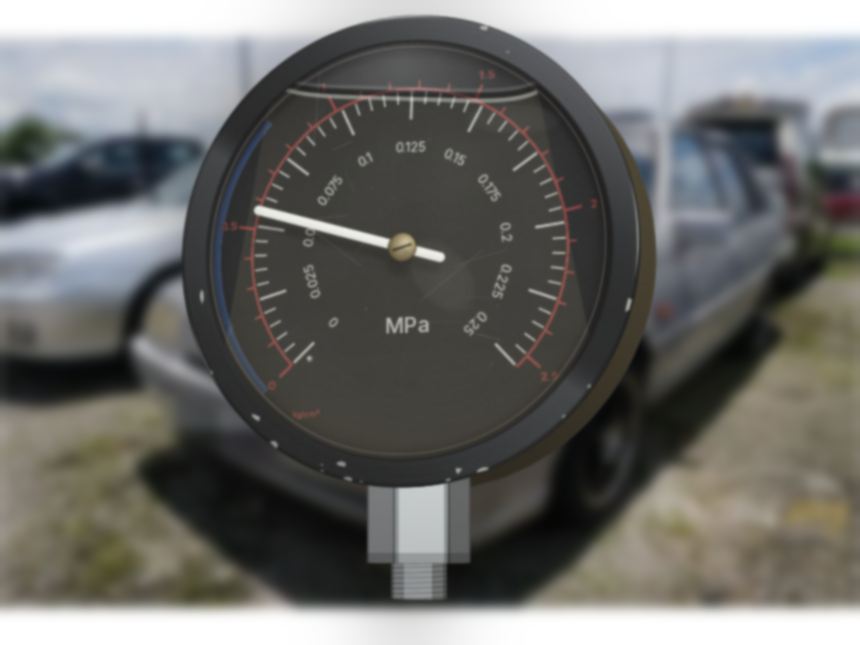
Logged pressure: 0.055 MPa
